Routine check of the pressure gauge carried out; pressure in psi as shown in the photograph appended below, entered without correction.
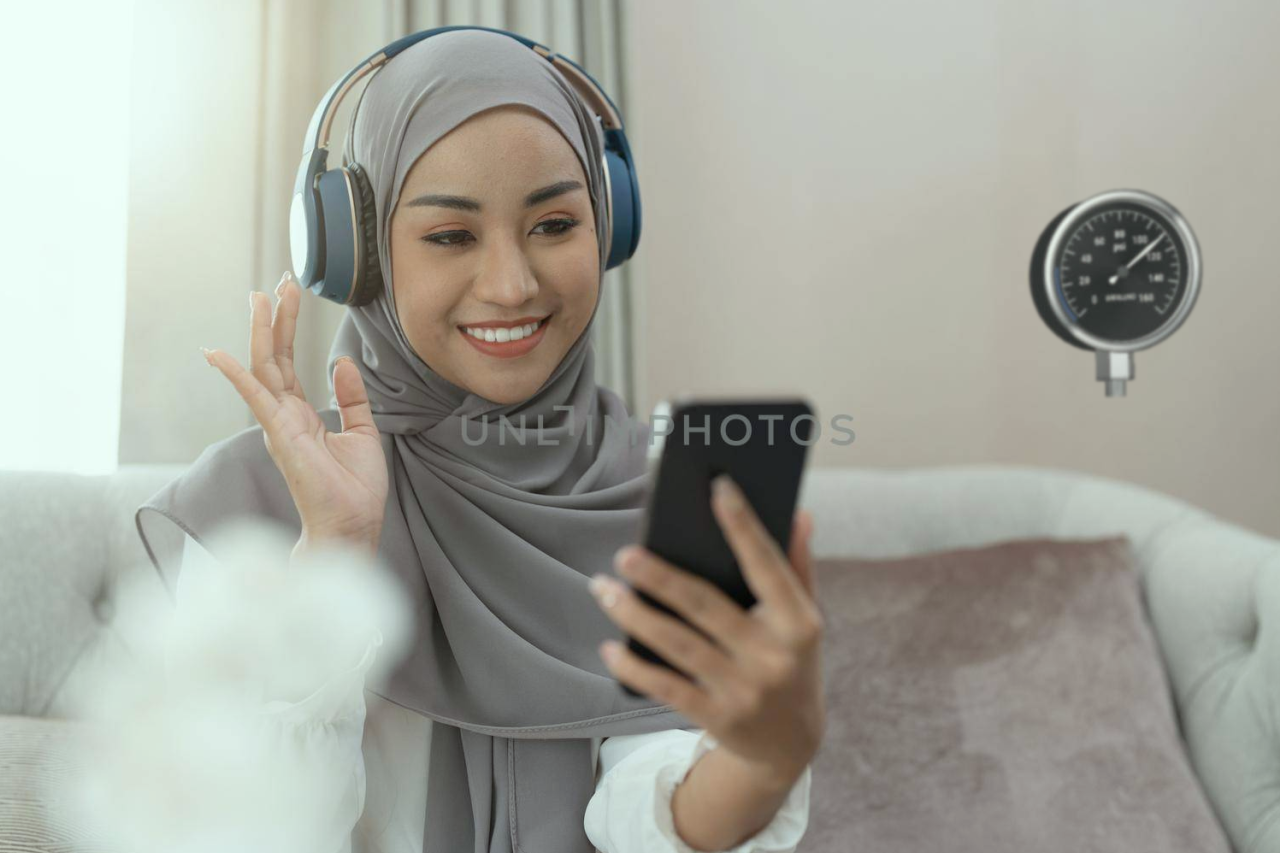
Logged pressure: 110 psi
